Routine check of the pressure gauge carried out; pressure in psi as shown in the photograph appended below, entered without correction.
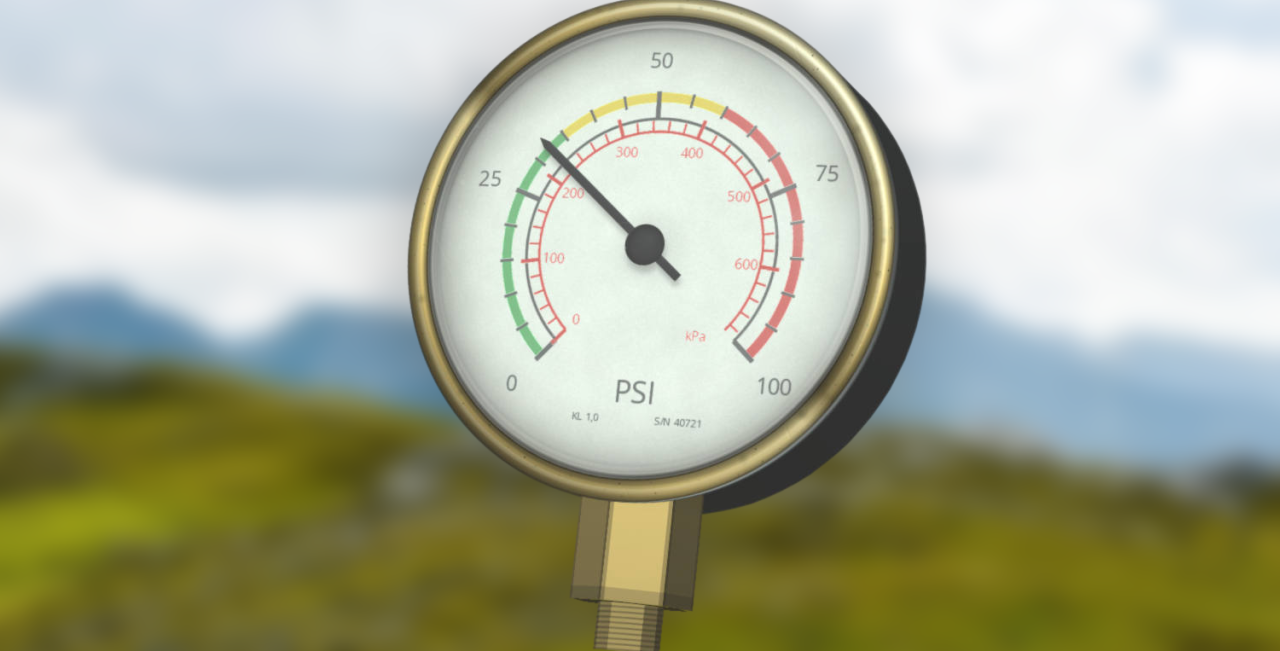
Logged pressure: 32.5 psi
